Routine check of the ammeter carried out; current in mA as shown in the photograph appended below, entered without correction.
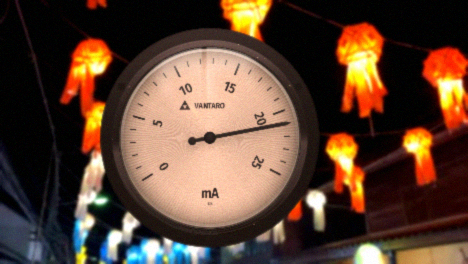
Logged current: 21 mA
